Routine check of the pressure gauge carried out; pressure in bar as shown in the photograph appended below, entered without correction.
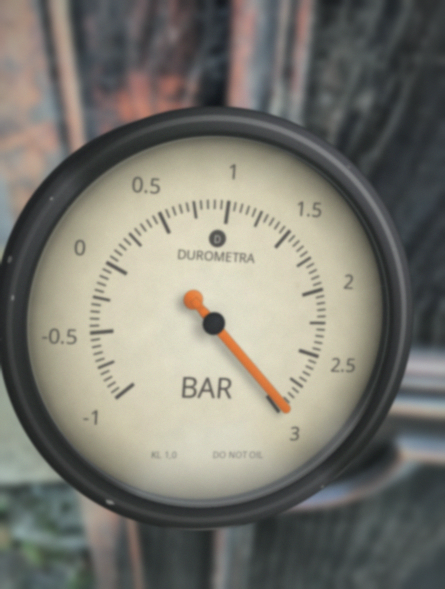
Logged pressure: 2.95 bar
